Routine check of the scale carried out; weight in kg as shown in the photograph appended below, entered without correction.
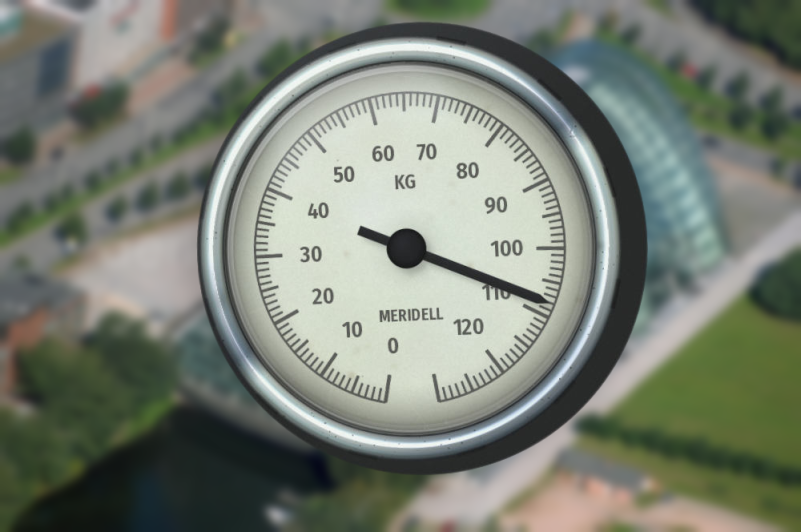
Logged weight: 108 kg
